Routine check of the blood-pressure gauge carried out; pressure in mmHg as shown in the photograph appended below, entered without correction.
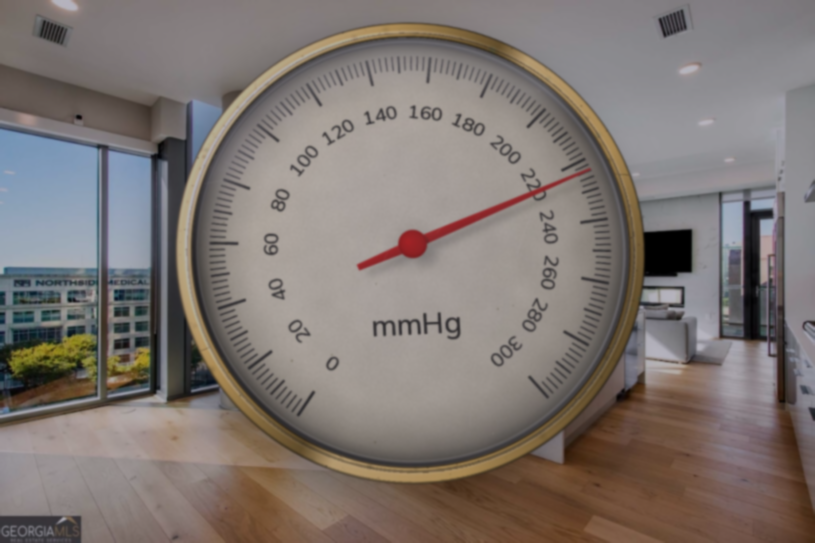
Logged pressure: 224 mmHg
